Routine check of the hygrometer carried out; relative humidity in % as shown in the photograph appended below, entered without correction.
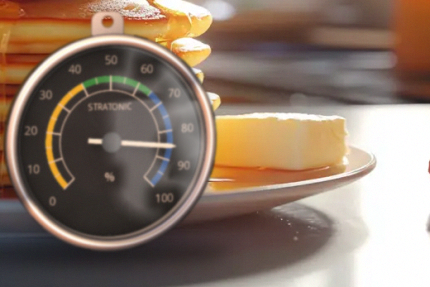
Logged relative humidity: 85 %
